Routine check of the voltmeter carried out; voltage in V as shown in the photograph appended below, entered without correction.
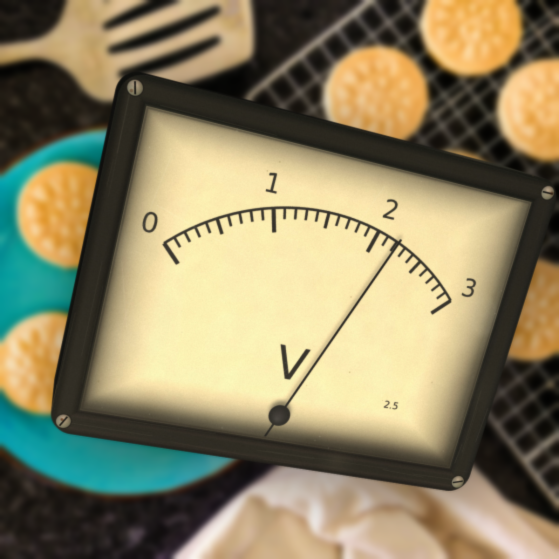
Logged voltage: 2.2 V
